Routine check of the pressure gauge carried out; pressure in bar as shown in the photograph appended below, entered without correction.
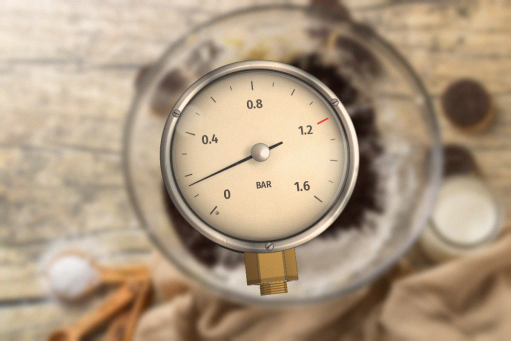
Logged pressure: 0.15 bar
